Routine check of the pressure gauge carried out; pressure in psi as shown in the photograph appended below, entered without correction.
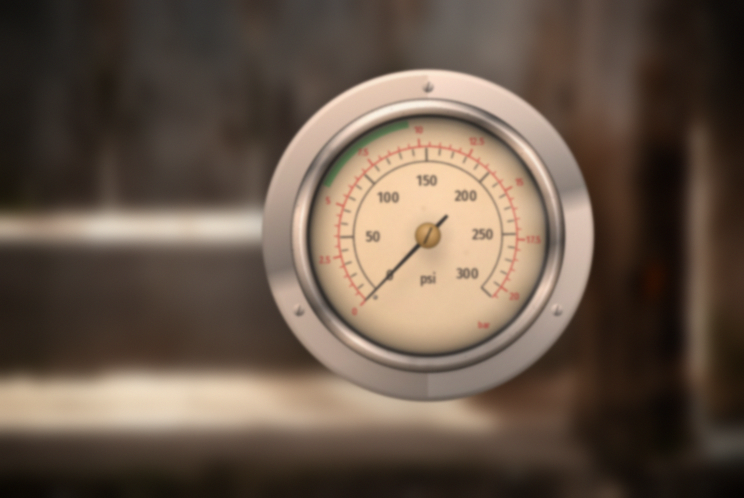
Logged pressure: 0 psi
